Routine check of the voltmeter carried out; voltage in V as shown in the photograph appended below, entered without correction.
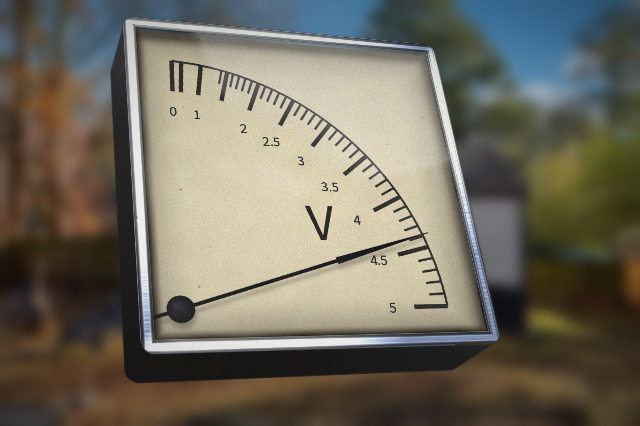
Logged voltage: 4.4 V
